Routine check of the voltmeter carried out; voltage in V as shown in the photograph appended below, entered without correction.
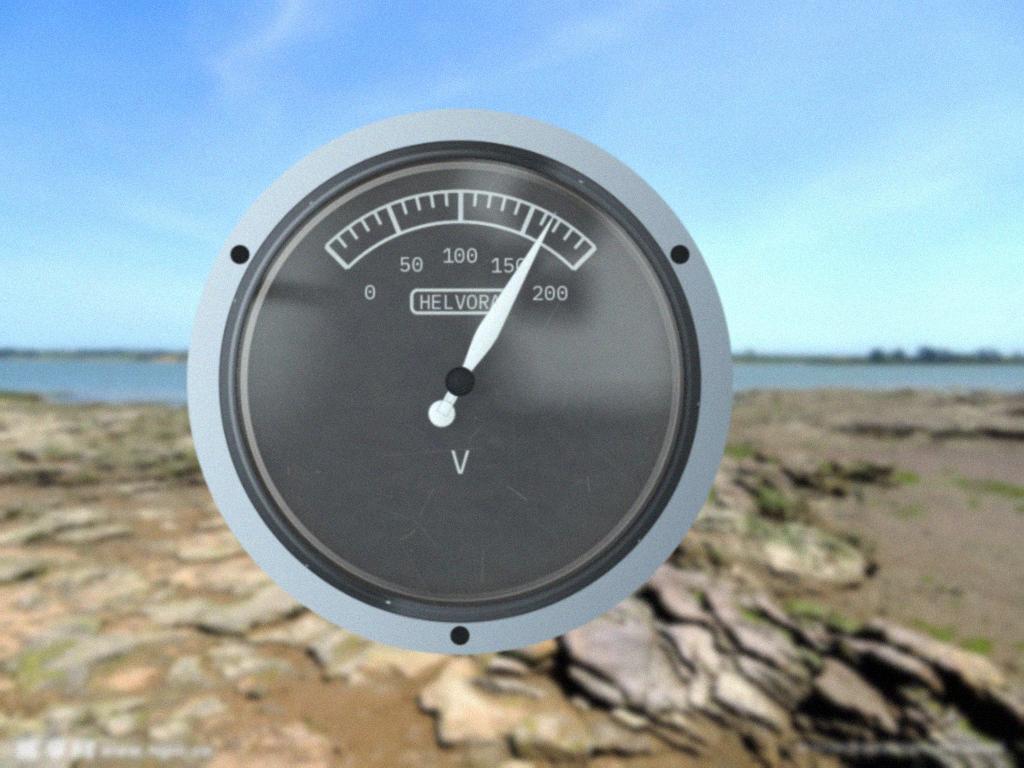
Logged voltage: 165 V
